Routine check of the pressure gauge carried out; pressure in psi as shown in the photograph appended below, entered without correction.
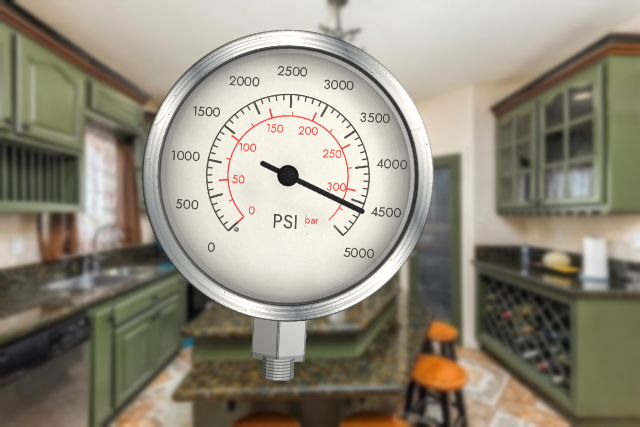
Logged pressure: 4600 psi
